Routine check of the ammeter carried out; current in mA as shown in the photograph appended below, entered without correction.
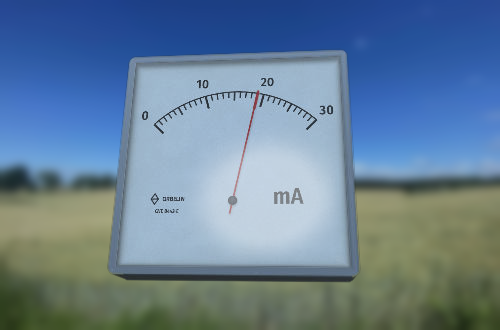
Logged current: 19 mA
